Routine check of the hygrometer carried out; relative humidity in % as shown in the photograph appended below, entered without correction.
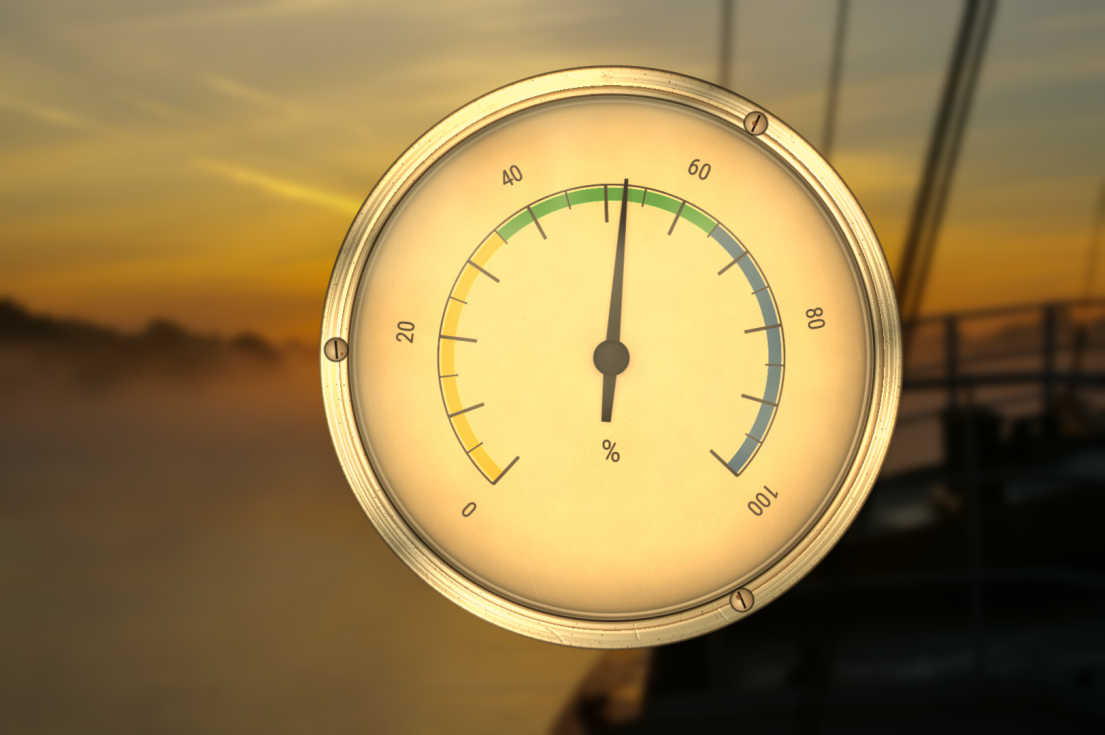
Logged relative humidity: 52.5 %
